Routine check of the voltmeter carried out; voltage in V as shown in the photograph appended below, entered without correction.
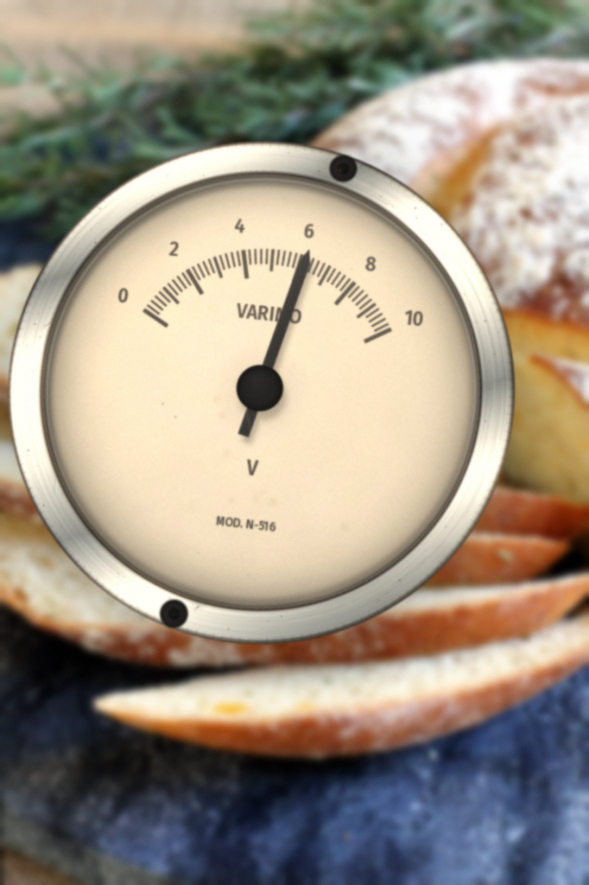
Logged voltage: 6.2 V
